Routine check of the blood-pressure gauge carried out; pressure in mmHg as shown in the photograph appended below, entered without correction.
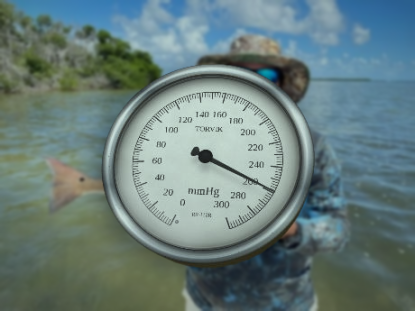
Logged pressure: 260 mmHg
